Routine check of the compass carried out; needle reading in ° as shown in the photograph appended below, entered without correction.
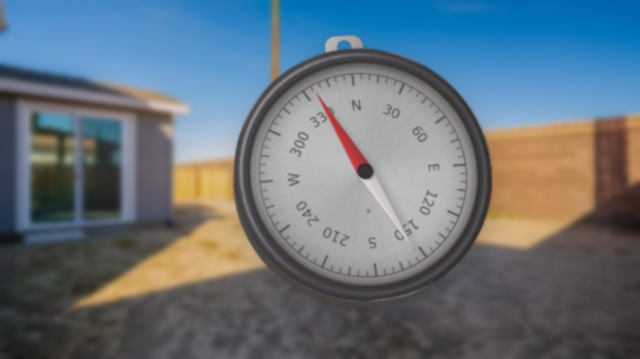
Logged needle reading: 335 °
